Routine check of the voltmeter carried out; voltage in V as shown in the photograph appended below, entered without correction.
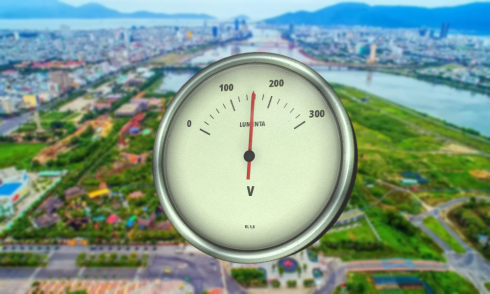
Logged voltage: 160 V
